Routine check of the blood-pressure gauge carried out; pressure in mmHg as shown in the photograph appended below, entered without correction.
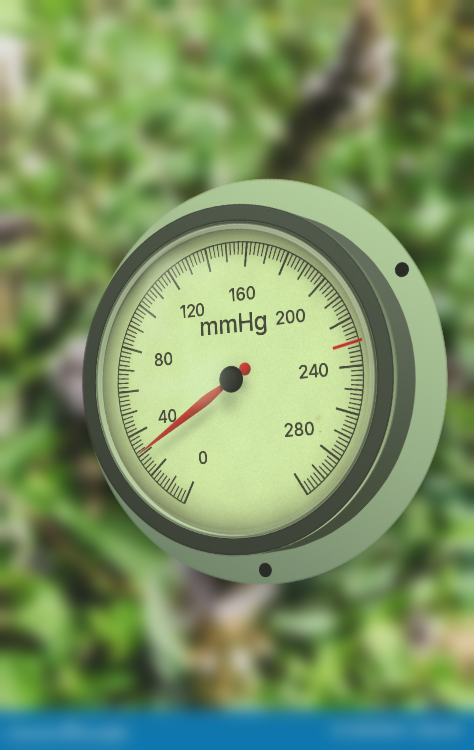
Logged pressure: 30 mmHg
